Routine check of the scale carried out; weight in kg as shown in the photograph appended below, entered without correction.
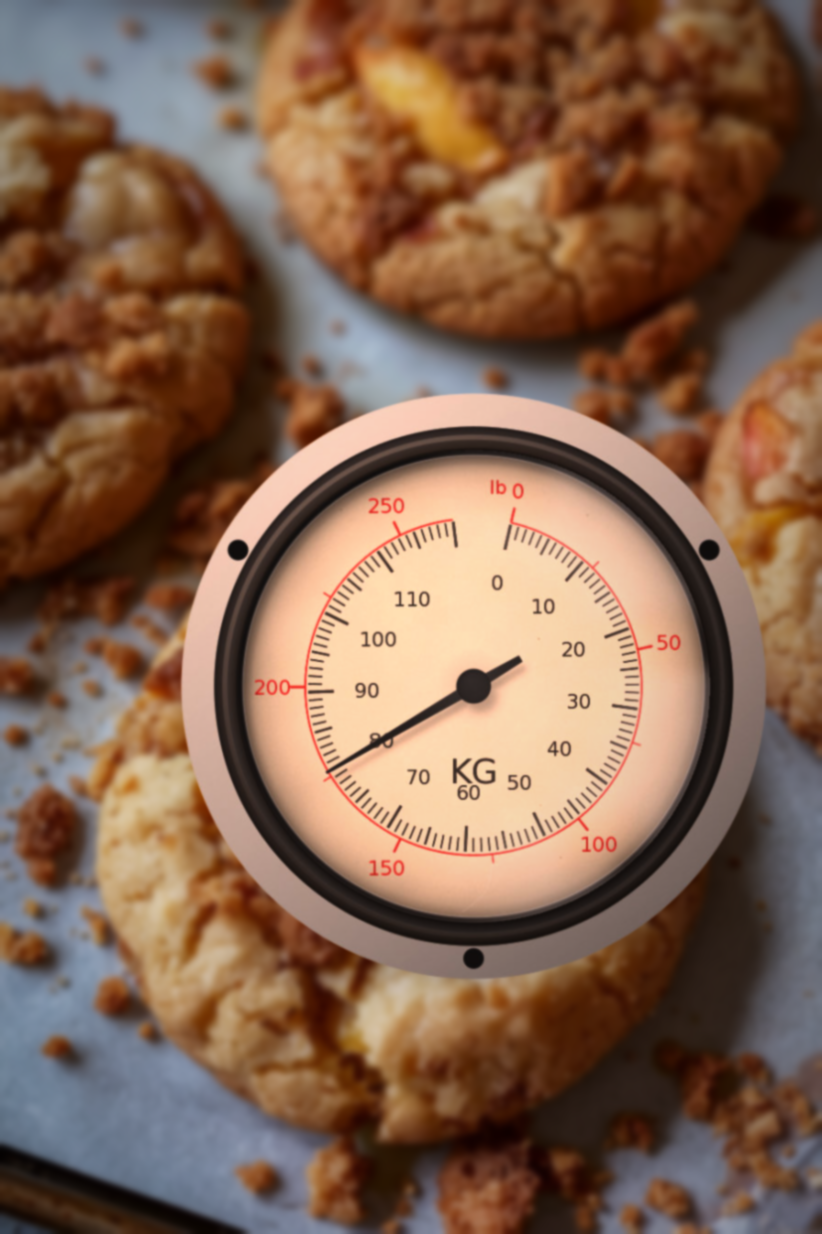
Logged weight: 80 kg
